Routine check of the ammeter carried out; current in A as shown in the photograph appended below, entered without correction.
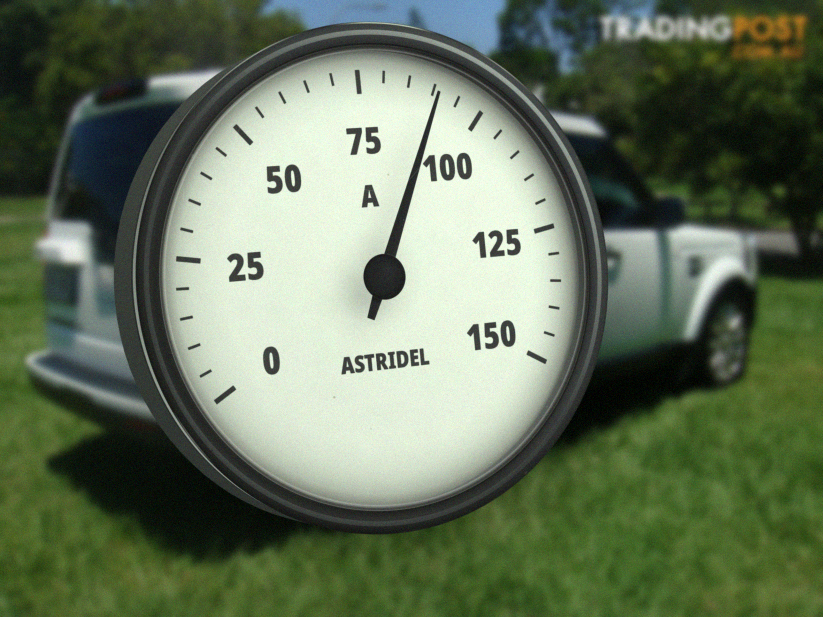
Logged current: 90 A
